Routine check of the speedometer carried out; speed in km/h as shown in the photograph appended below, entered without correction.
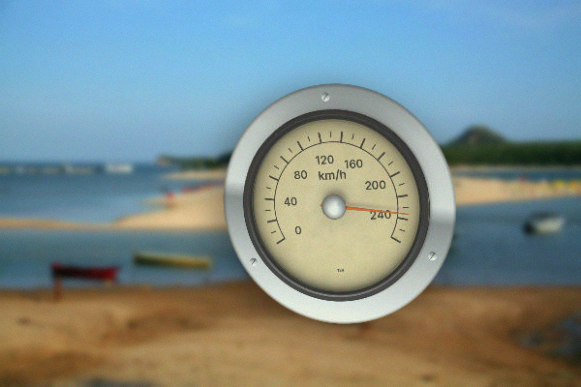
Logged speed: 235 km/h
